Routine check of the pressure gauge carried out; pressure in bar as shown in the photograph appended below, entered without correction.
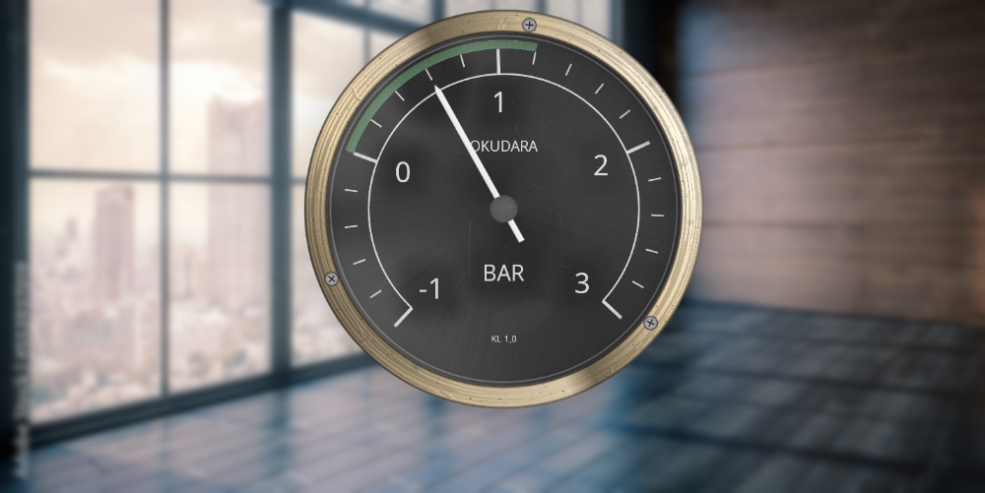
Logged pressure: 0.6 bar
